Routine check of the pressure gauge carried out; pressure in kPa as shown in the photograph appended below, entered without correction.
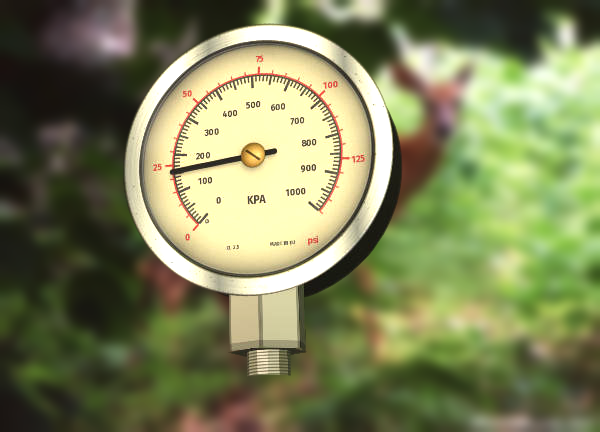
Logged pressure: 150 kPa
